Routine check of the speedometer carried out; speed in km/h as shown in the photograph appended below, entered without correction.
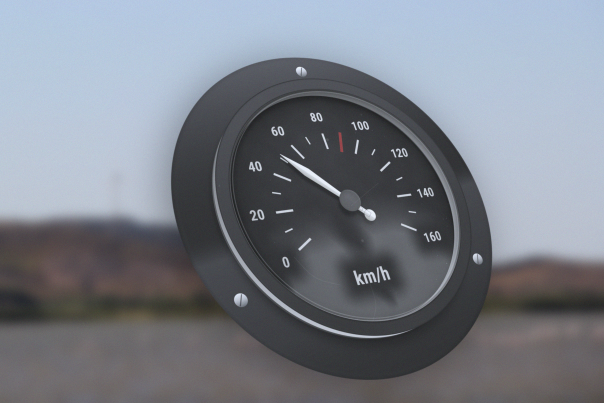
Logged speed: 50 km/h
